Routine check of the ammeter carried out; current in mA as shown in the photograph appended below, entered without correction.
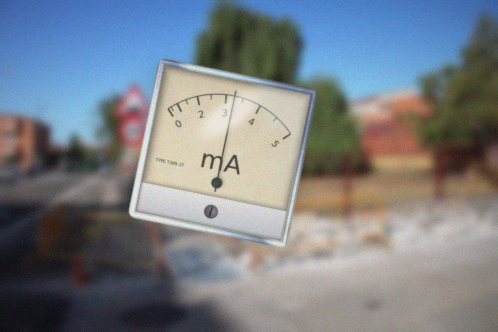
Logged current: 3.25 mA
